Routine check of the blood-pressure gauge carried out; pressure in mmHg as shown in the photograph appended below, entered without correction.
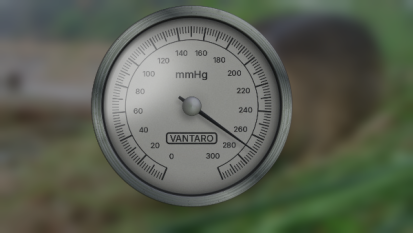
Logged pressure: 270 mmHg
